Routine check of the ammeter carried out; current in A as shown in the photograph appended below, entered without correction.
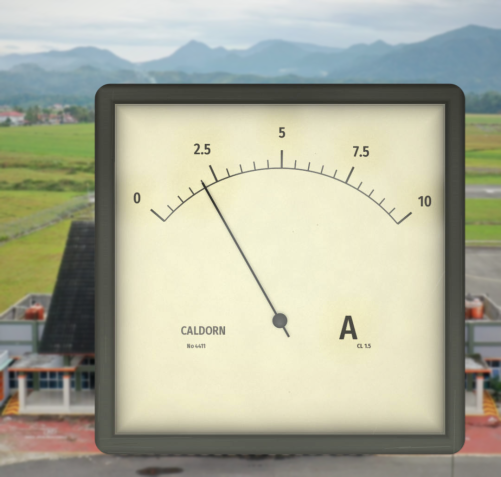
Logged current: 2 A
